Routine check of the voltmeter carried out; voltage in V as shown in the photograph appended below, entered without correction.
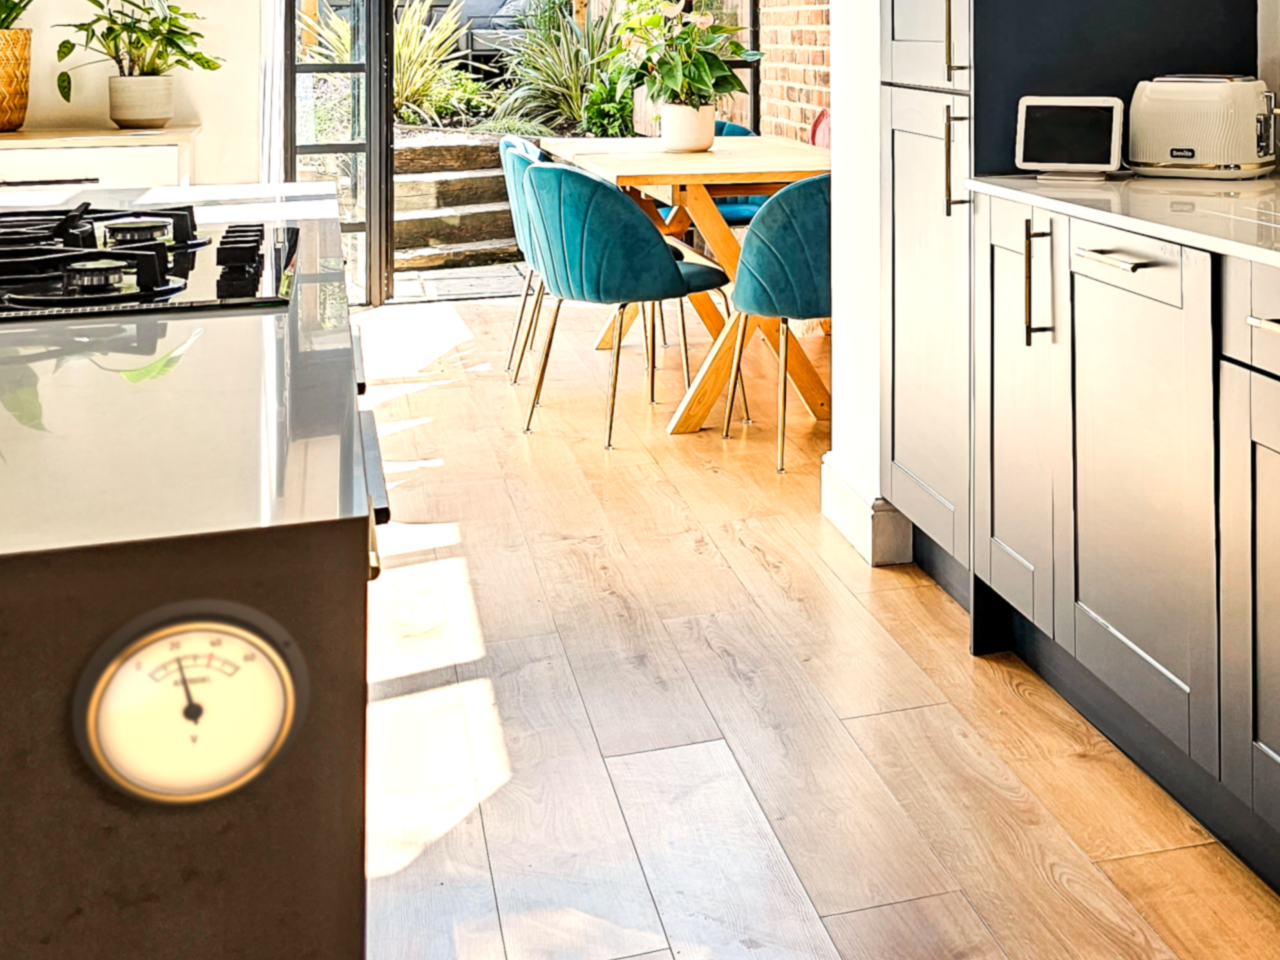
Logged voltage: 20 V
